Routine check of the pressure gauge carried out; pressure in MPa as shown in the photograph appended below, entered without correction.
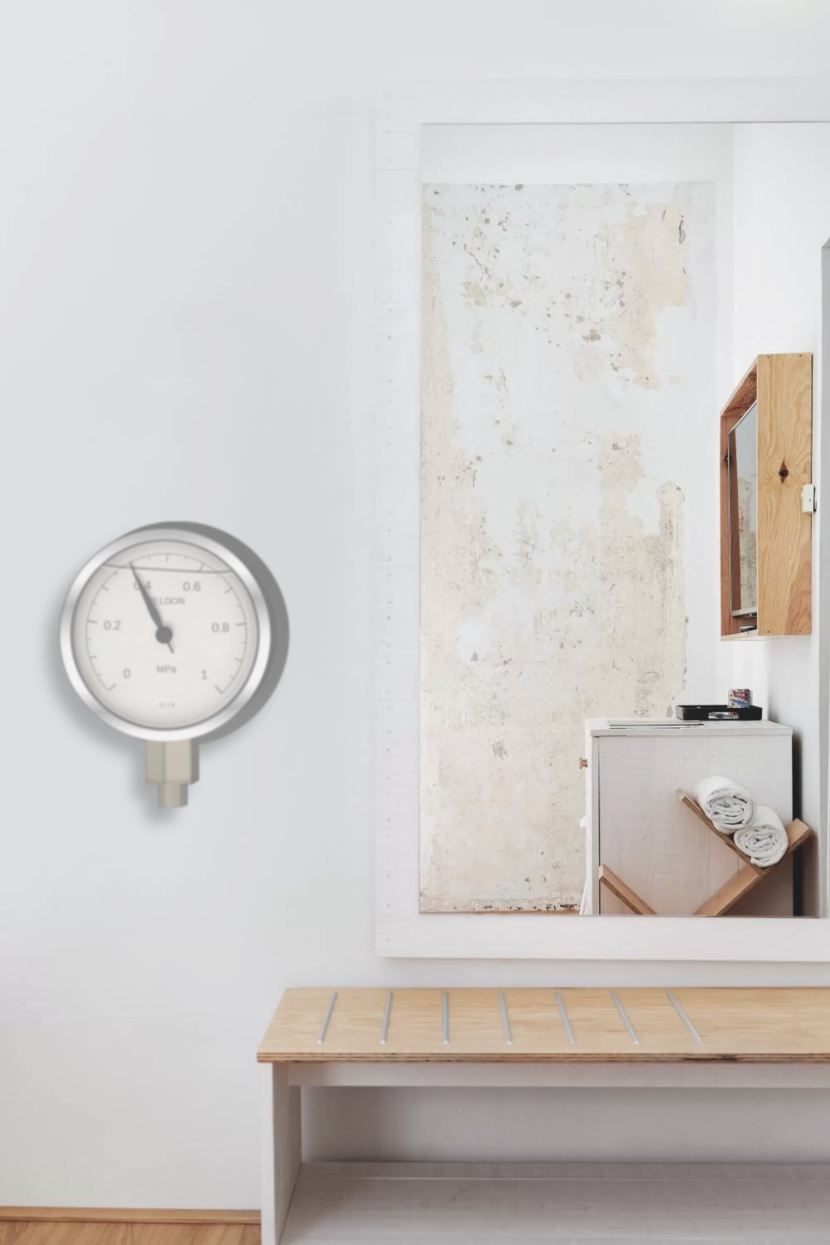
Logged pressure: 0.4 MPa
